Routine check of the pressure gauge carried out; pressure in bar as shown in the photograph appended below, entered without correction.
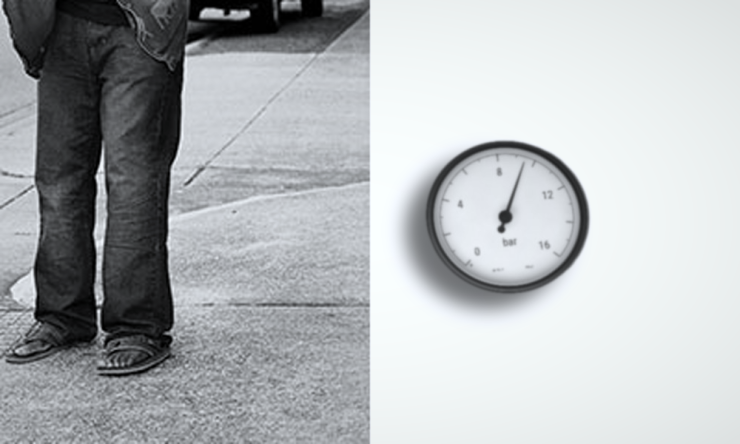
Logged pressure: 9.5 bar
